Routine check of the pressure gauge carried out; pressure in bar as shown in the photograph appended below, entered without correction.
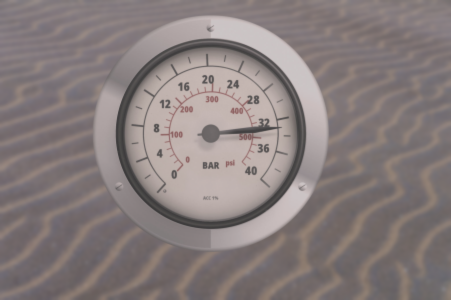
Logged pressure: 33 bar
